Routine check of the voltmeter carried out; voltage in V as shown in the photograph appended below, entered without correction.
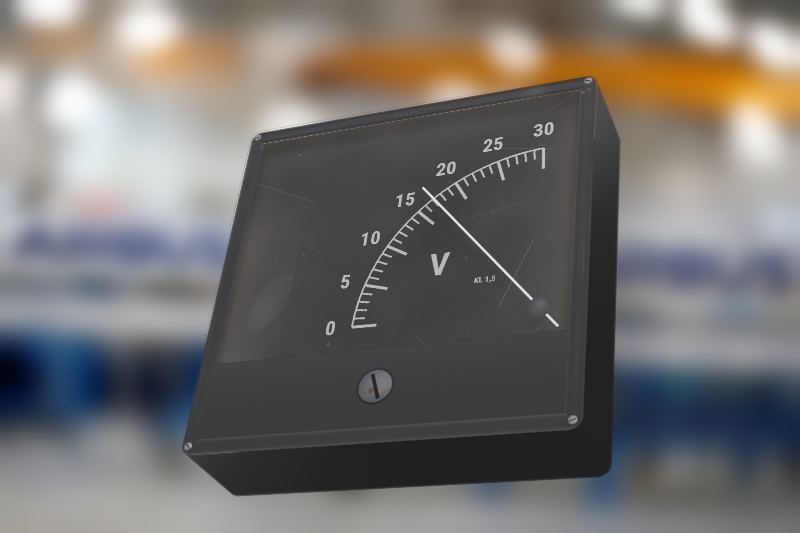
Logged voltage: 17 V
